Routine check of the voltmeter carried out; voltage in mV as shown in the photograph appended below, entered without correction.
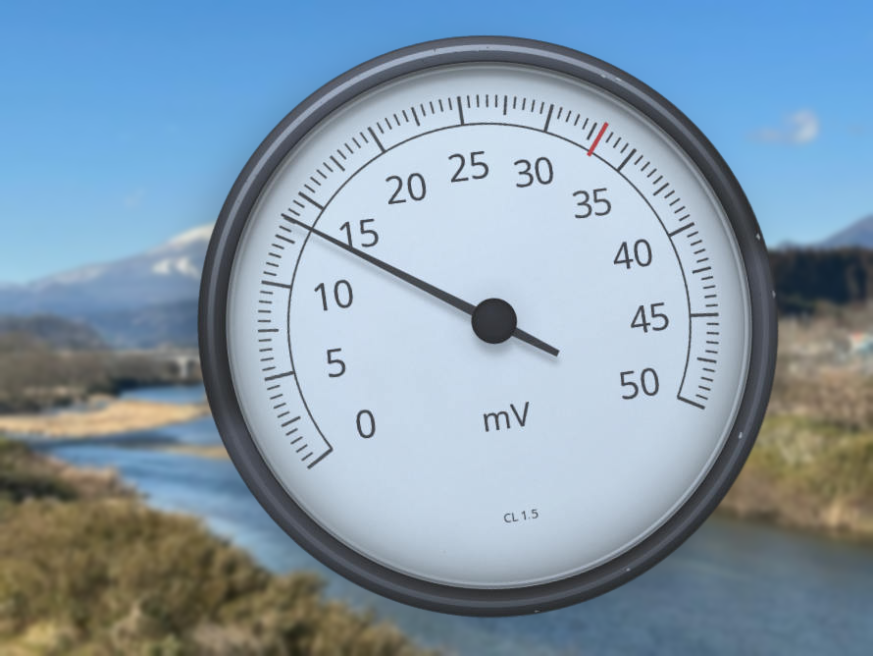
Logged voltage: 13.5 mV
